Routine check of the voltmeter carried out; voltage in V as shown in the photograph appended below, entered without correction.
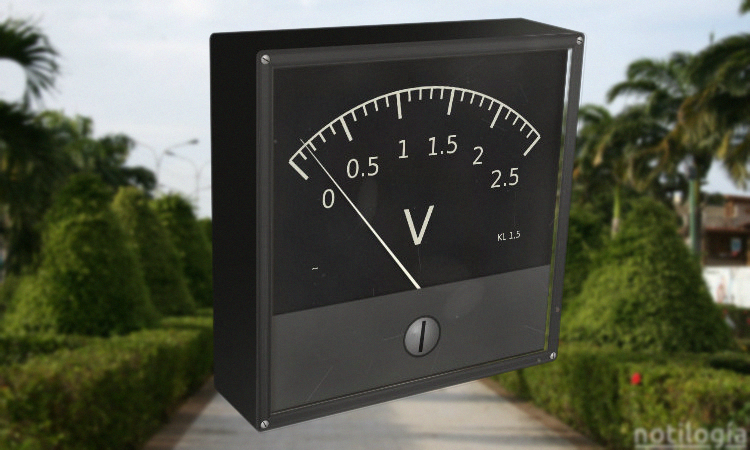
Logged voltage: 0.15 V
